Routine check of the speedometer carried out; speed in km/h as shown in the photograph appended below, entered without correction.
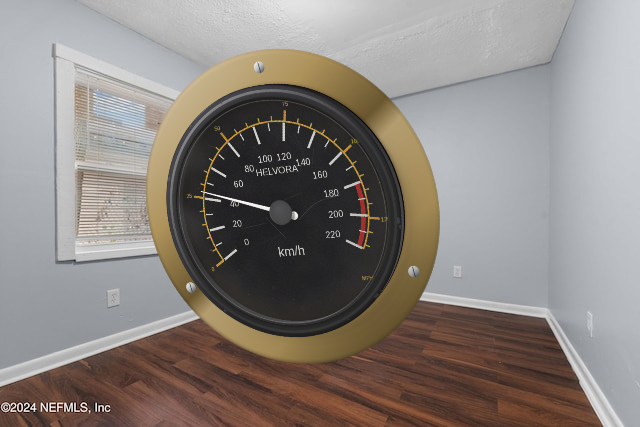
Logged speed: 45 km/h
